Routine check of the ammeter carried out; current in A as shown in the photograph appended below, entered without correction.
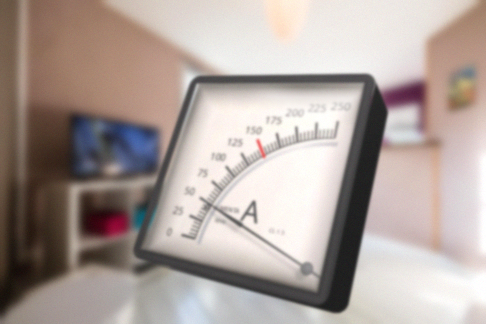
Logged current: 50 A
